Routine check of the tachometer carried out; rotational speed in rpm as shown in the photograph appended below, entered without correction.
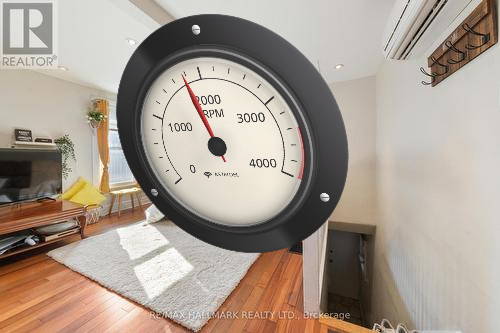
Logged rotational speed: 1800 rpm
